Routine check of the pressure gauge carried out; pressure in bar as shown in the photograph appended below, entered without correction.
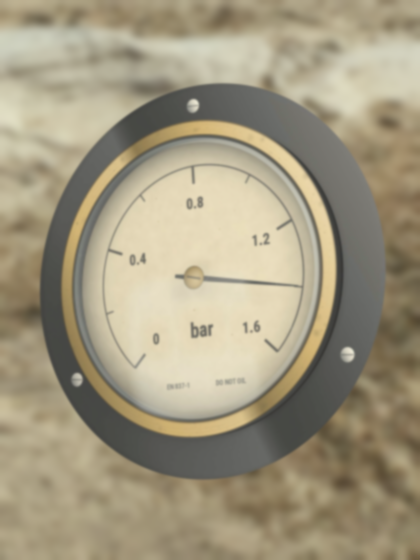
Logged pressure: 1.4 bar
